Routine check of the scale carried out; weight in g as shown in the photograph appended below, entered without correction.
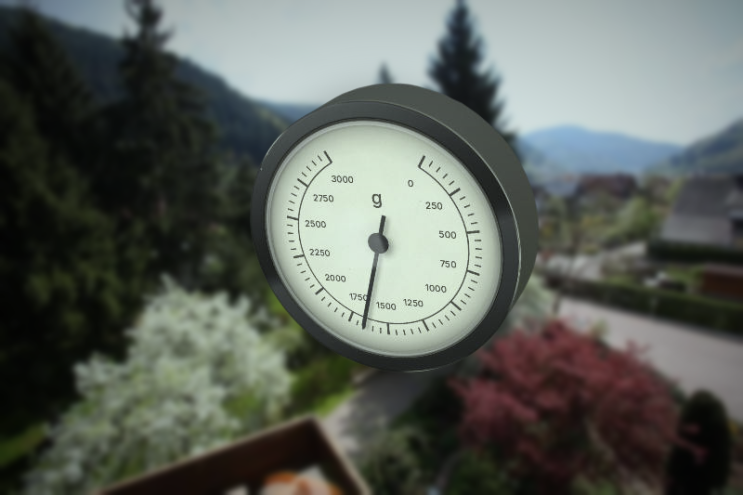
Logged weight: 1650 g
